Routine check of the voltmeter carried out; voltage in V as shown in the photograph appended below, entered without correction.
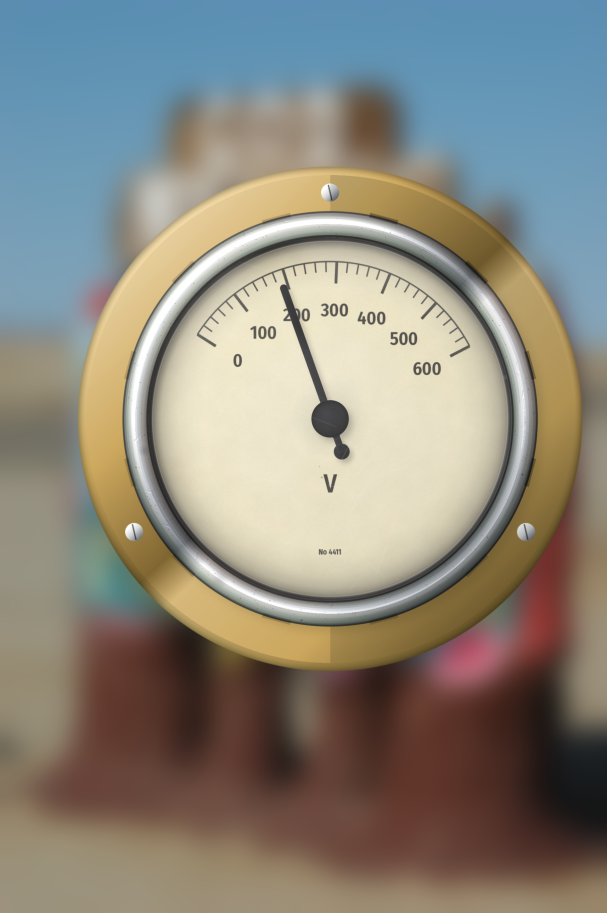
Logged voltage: 190 V
